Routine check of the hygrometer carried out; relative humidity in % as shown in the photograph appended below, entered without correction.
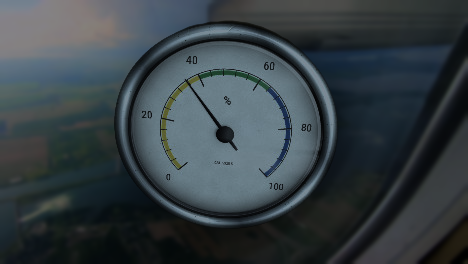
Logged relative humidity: 36 %
